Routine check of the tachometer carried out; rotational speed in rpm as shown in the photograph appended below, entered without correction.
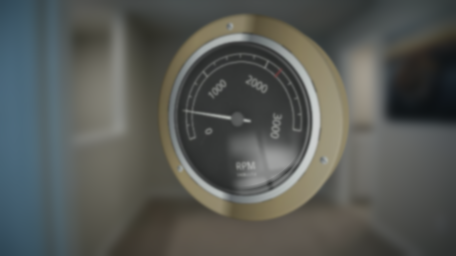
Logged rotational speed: 400 rpm
